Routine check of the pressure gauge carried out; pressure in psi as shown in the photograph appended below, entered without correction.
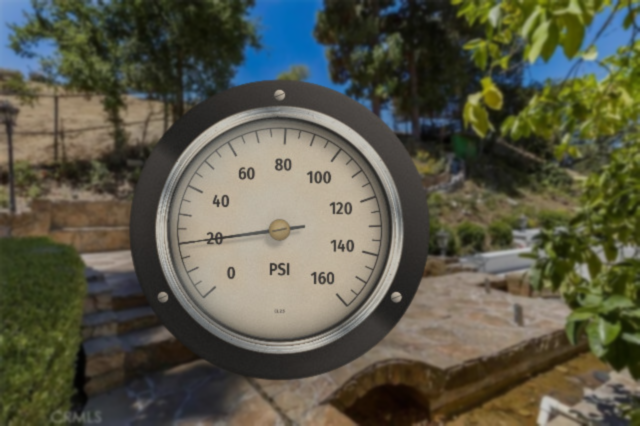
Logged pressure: 20 psi
